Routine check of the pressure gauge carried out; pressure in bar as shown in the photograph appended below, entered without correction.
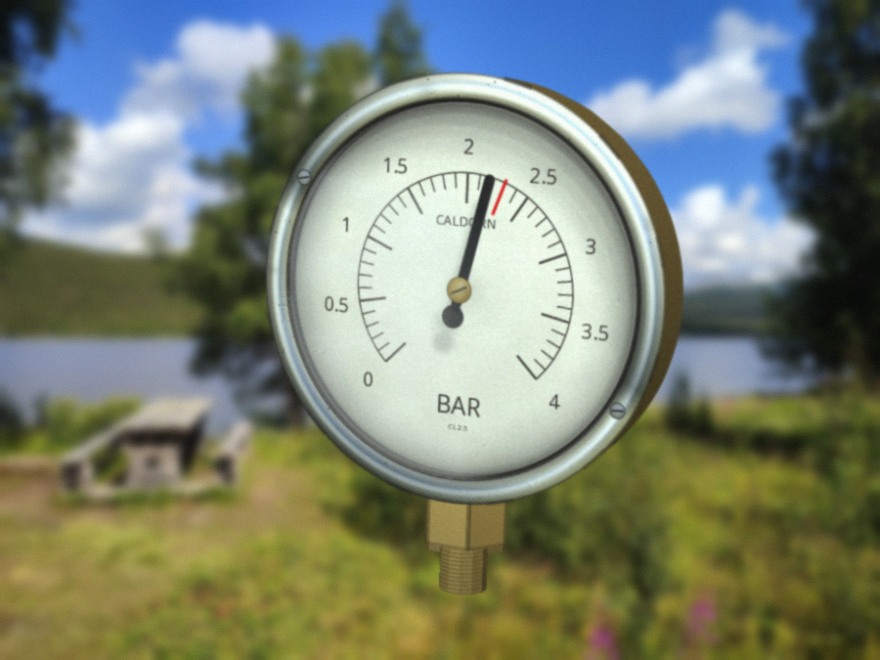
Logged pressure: 2.2 bar
